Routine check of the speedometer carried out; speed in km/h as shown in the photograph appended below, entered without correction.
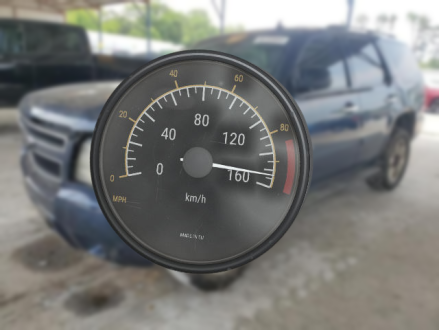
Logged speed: 152.5 km/h
